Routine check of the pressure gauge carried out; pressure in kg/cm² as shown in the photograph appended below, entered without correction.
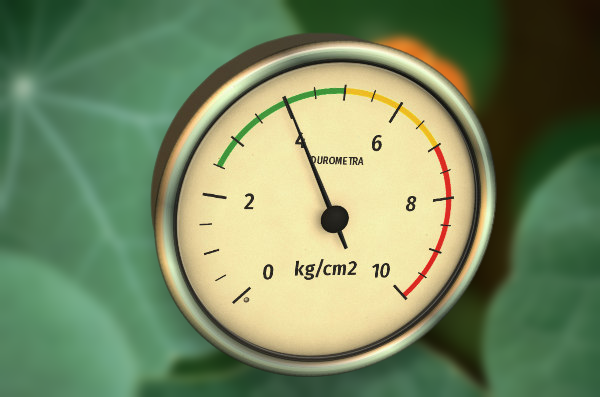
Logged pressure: 4 kg/cm²
